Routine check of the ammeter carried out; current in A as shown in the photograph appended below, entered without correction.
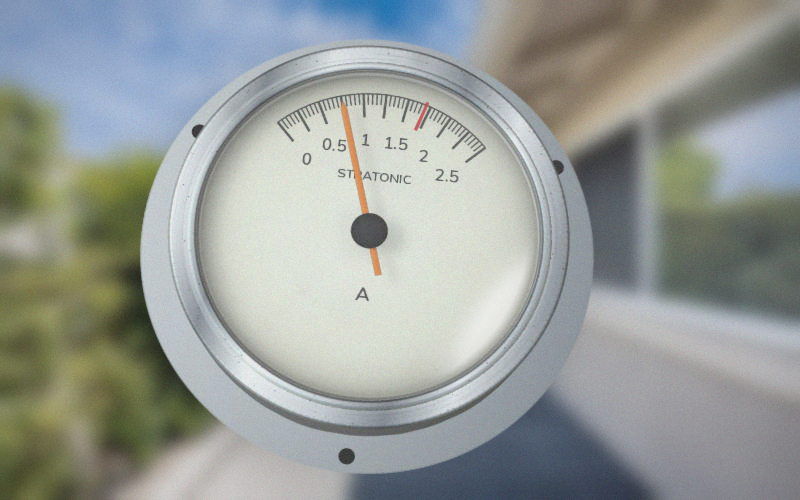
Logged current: 0.75 A
